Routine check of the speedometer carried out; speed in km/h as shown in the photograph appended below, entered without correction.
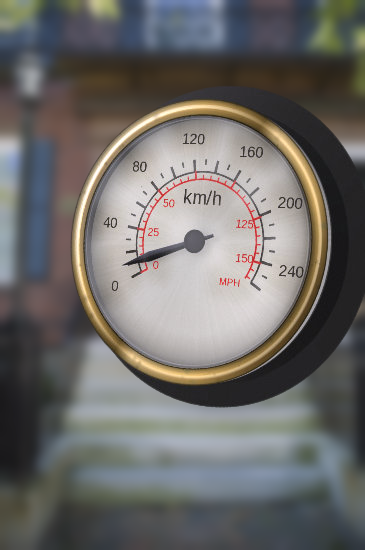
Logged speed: 10 km/h
